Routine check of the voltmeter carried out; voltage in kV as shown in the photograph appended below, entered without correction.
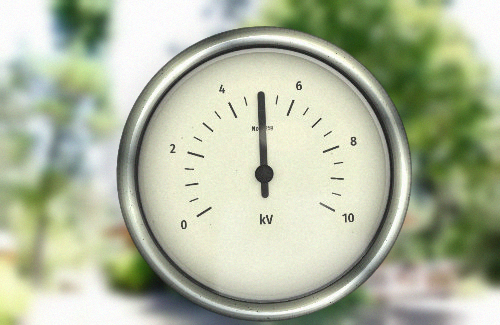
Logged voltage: 5 kV
